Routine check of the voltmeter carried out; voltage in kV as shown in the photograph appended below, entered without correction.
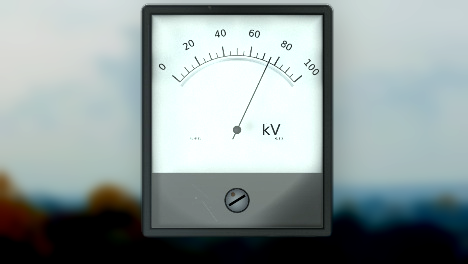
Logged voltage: 75 kV
